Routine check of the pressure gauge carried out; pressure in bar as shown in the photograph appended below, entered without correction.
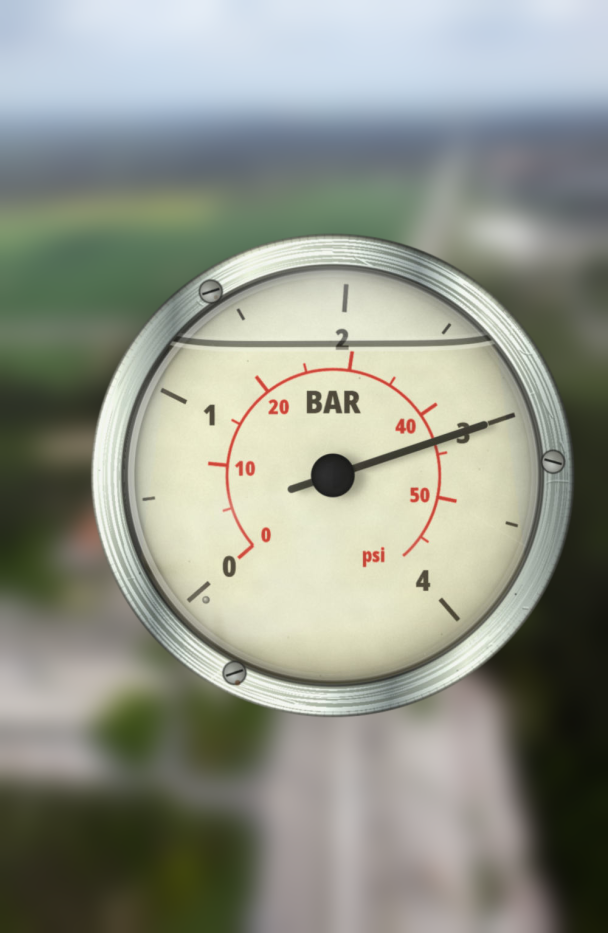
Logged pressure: 3 bar
